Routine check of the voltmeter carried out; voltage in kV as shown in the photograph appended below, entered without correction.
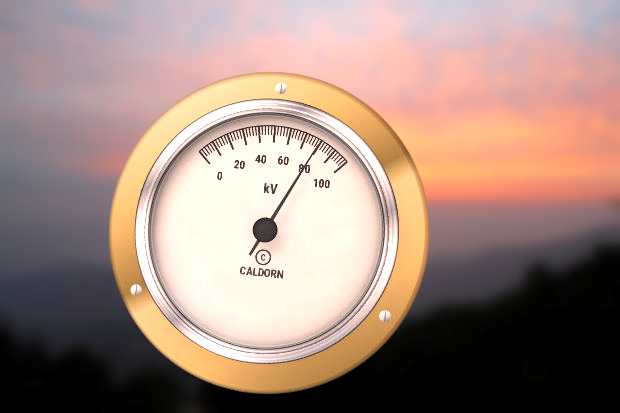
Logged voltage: 80 kV
